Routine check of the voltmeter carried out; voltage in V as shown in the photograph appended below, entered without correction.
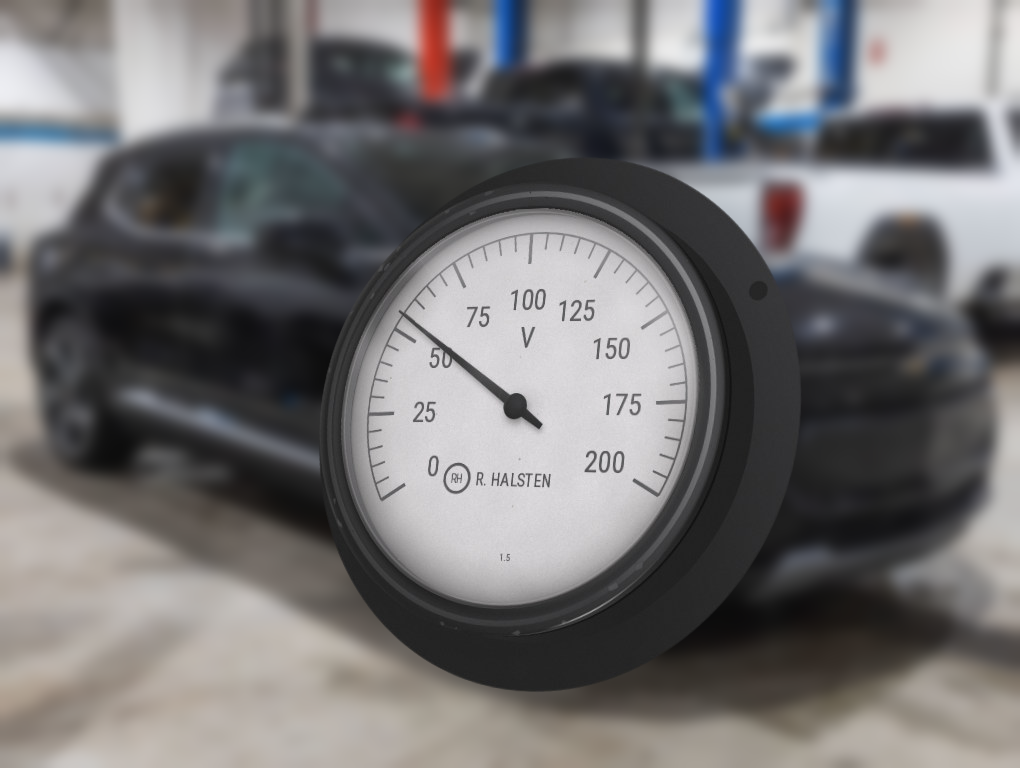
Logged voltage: 55 V
